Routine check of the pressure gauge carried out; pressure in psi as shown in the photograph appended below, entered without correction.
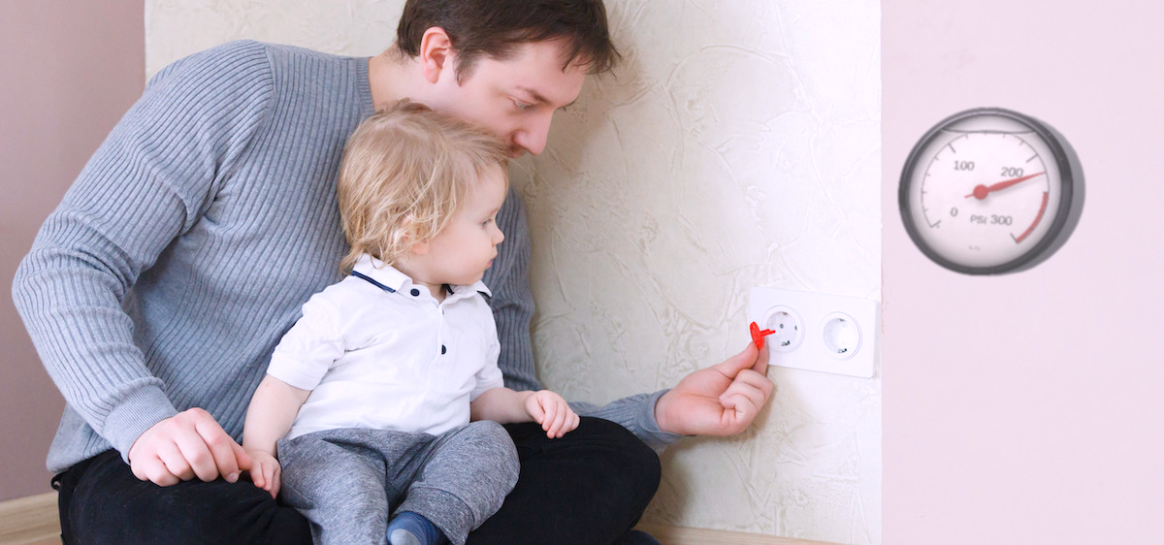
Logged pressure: 220 psi
